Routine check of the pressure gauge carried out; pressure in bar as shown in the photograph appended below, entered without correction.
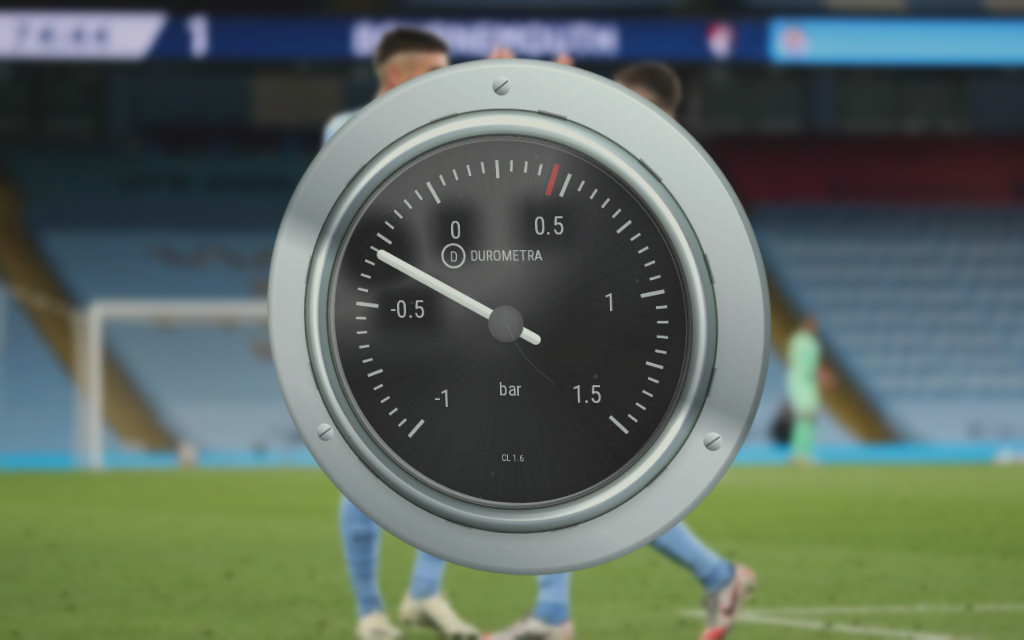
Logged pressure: -0.3 bar
